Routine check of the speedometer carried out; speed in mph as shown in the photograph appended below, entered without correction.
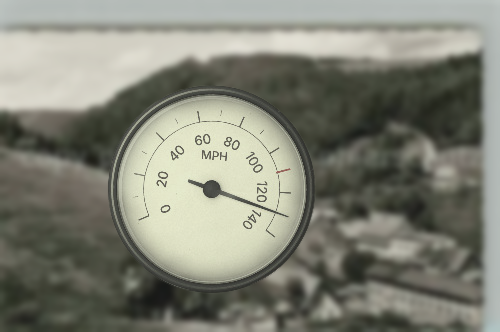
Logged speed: 130 mph
